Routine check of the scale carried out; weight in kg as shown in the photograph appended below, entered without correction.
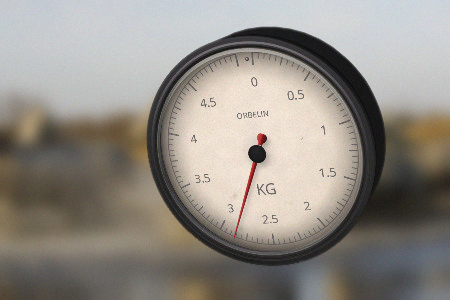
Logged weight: 2.85 kg
